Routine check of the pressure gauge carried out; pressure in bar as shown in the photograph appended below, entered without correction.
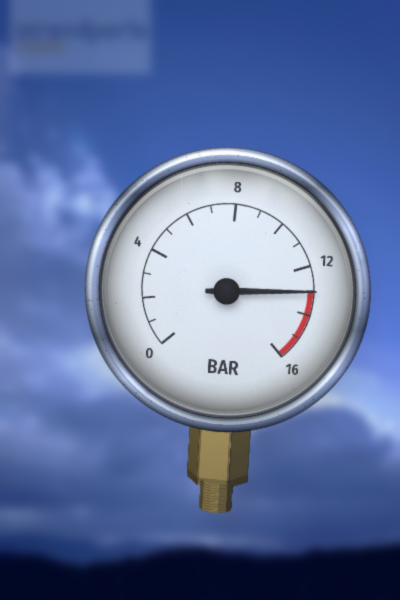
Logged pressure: 13 bar
